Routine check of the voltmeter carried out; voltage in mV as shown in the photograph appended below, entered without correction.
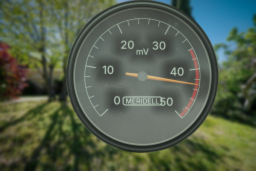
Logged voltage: 43 mV
